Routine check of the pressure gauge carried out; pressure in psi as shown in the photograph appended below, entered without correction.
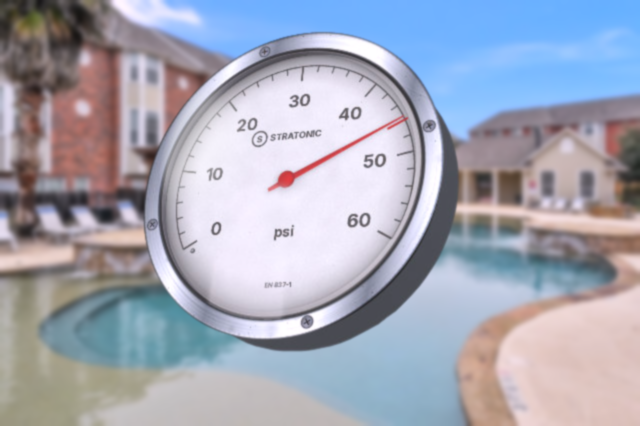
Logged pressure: 46 psi
